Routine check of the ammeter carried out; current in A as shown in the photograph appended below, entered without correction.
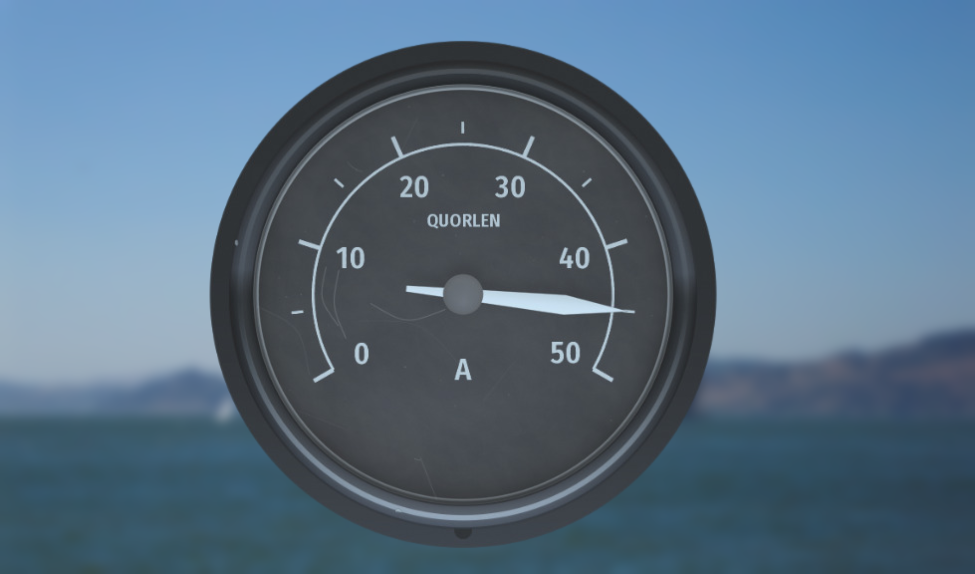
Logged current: 45 A
